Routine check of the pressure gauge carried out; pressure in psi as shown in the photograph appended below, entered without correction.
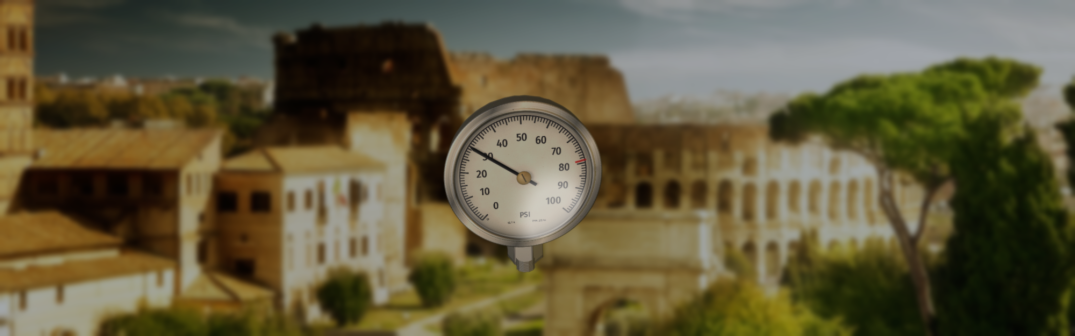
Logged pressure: 30 psi
